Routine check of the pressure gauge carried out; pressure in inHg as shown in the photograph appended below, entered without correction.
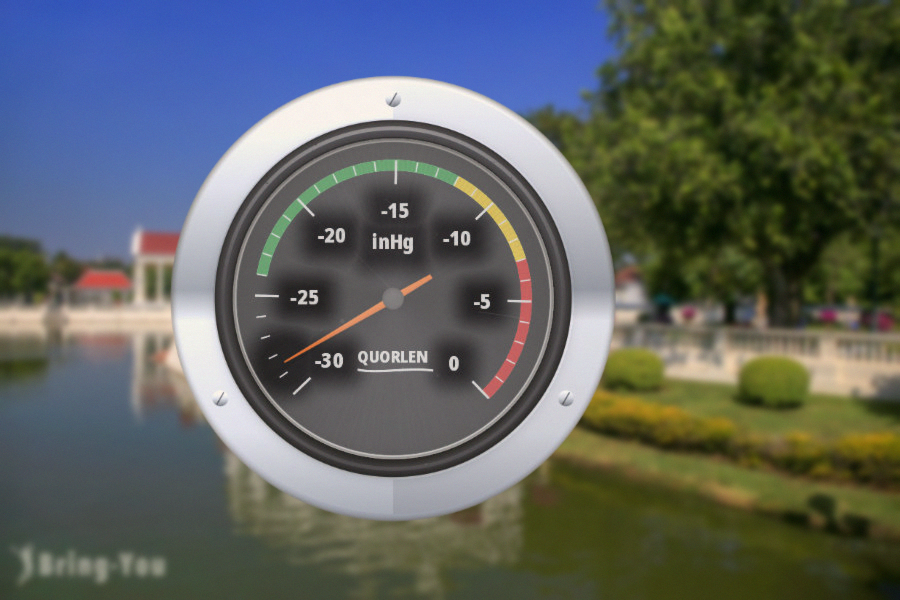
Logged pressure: -28.5 inHg
